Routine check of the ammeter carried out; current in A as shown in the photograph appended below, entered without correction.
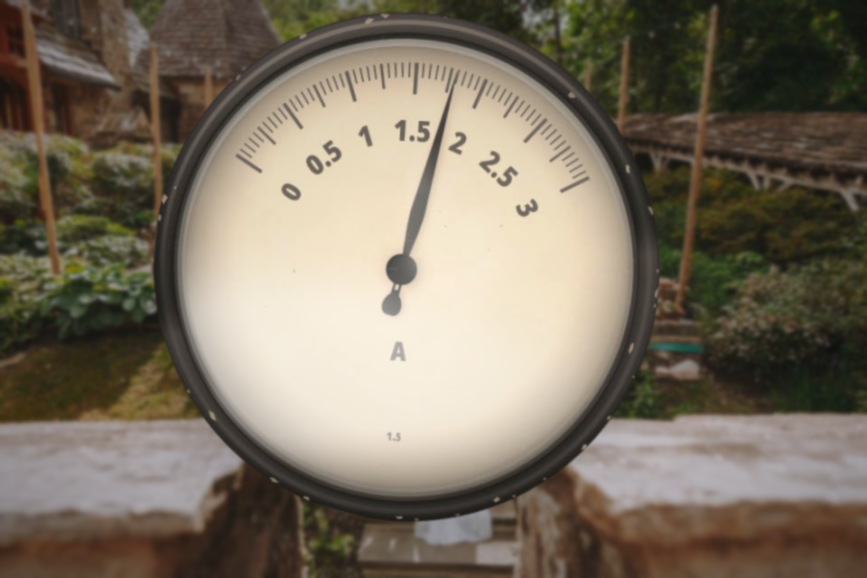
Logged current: 1.8 A
